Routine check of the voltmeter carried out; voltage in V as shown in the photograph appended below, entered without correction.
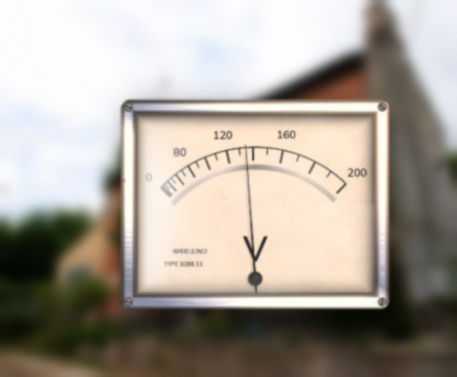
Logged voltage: 135 V
